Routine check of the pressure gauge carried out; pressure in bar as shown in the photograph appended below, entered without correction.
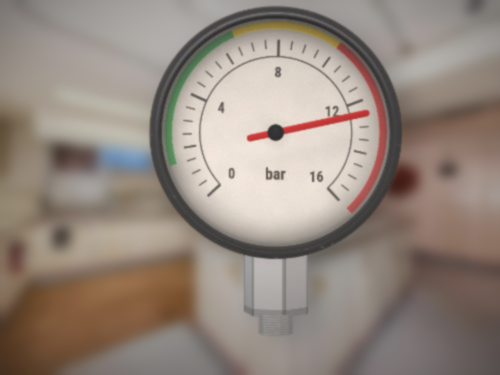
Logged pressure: 12.5 bar
